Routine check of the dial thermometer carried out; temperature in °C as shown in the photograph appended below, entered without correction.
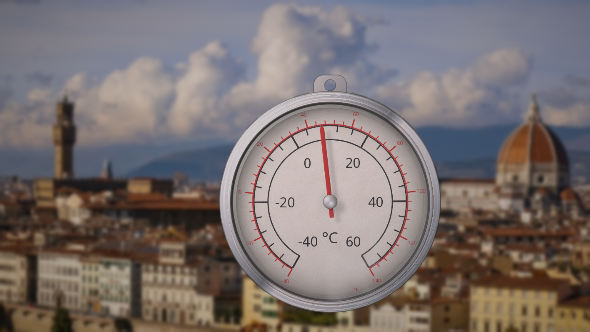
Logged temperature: 8 °C
